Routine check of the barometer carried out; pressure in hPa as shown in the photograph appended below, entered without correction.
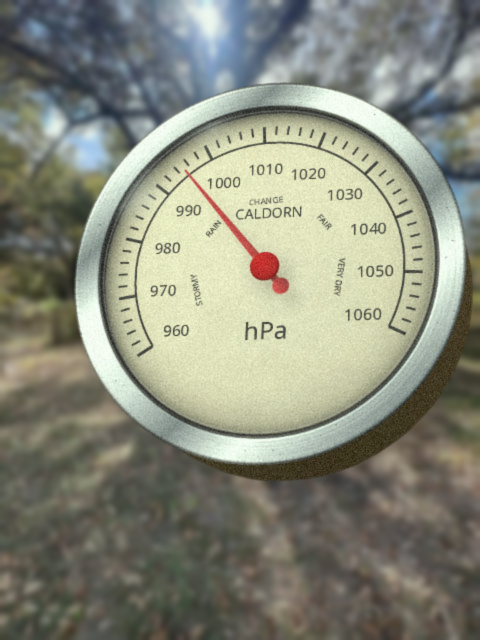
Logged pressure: 995 hPa
